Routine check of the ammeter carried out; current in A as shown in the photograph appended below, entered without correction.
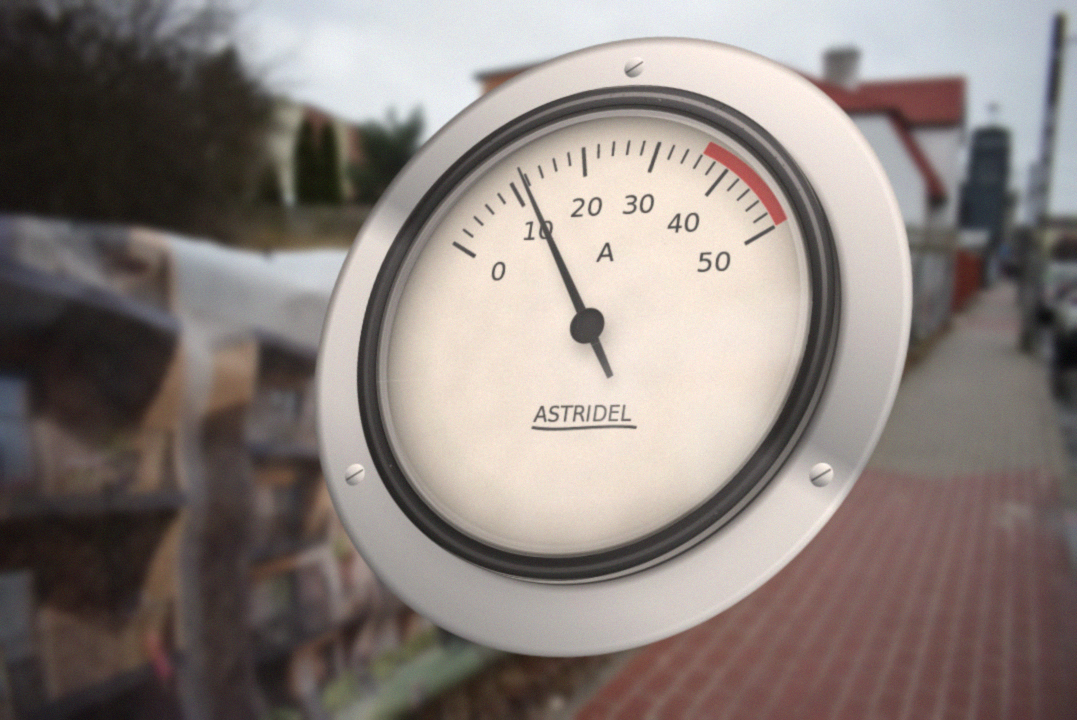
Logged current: 12 A
